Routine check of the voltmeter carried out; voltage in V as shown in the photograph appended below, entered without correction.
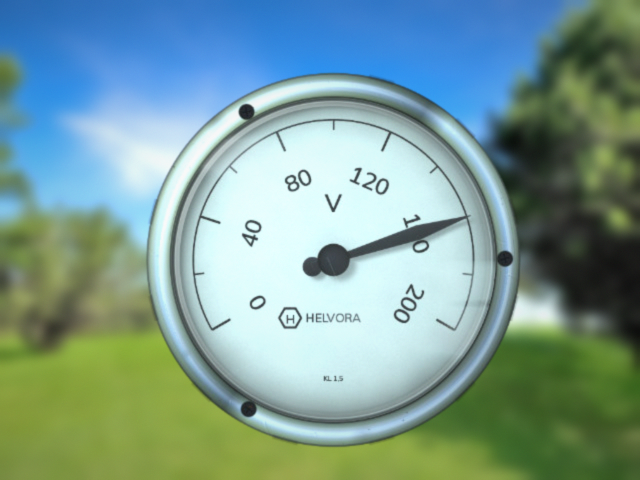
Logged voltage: 160 V
